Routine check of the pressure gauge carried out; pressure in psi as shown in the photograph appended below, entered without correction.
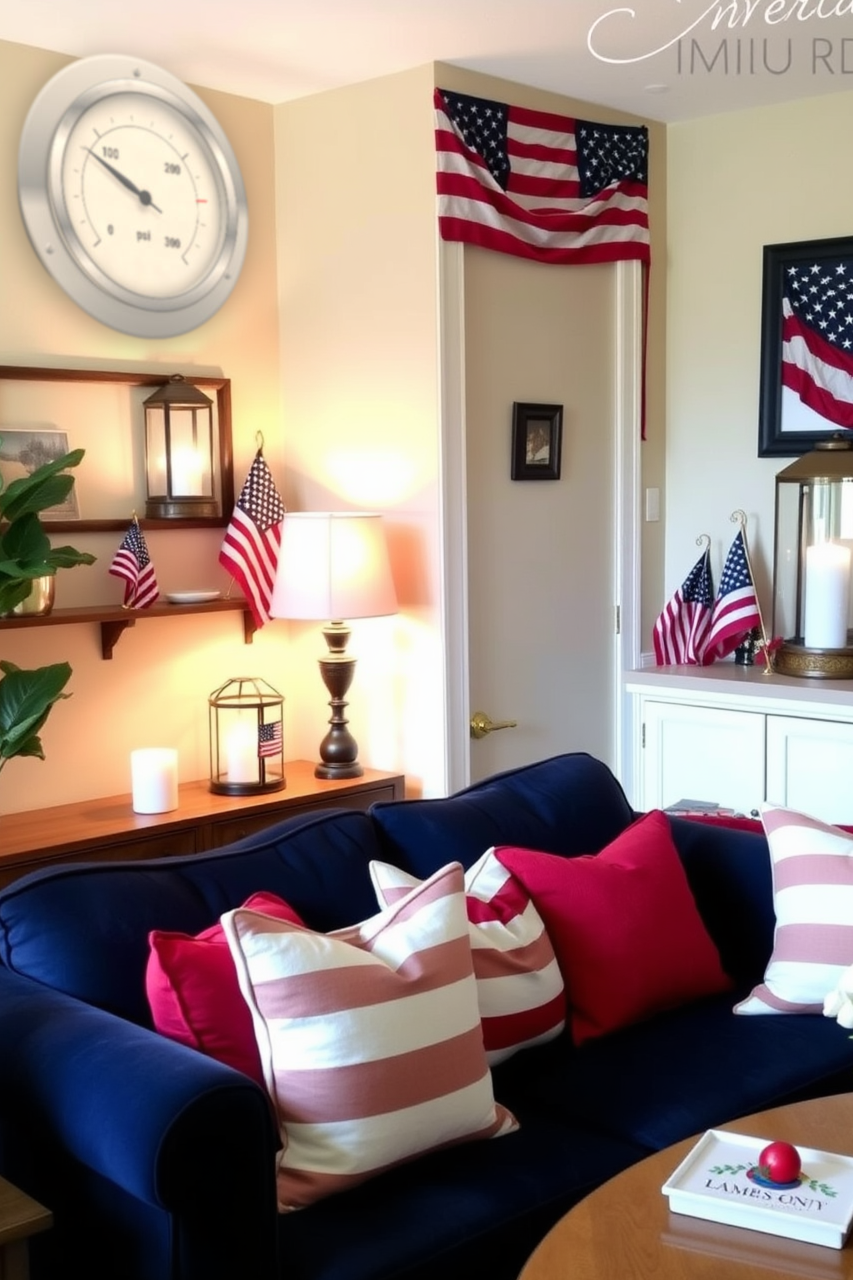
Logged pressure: 80 psi
